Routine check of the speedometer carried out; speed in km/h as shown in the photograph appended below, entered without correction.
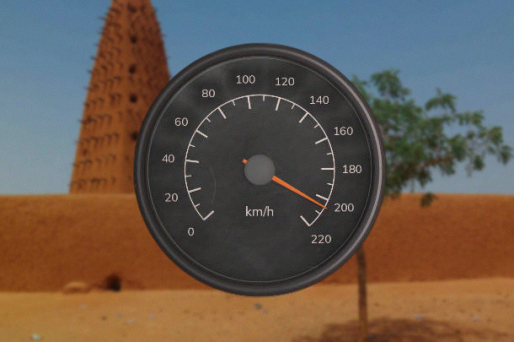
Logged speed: 205 km/h
